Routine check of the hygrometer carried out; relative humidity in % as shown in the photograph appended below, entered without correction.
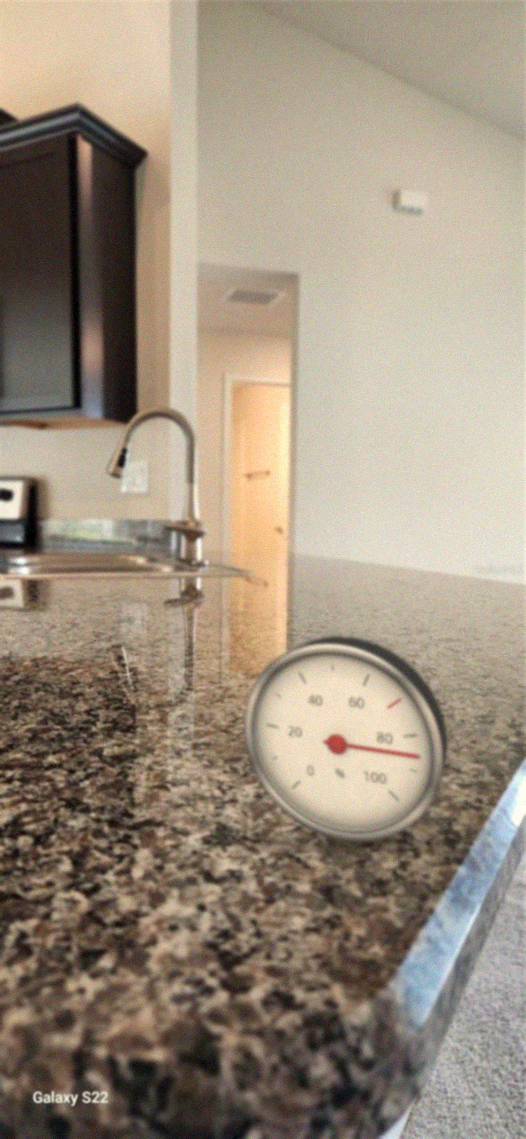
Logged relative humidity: 85 %
